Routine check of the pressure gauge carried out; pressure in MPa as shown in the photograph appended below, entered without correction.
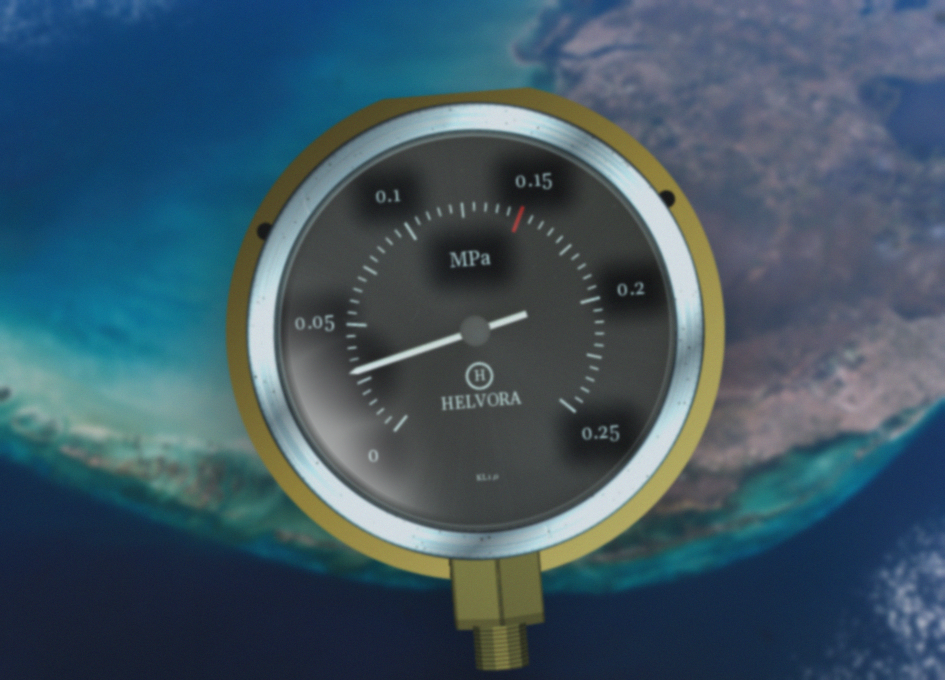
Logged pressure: 0.03 MPa
